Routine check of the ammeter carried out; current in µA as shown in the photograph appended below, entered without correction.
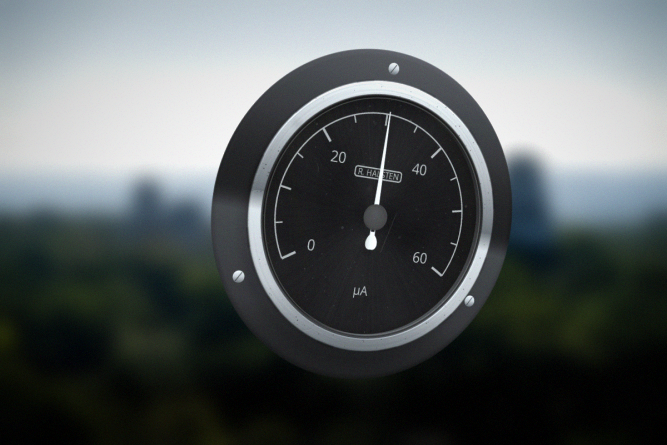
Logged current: 30 µA
